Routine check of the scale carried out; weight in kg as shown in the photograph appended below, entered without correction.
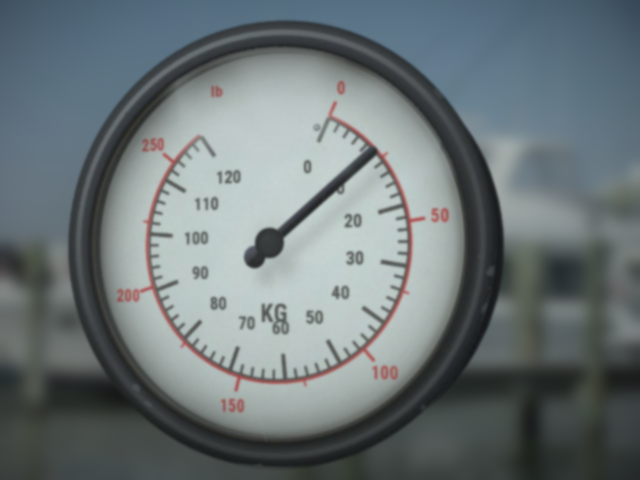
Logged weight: 10 kg
